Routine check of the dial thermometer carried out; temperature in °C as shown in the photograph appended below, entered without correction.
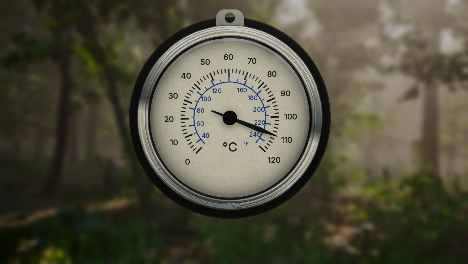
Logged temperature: 110 °C
